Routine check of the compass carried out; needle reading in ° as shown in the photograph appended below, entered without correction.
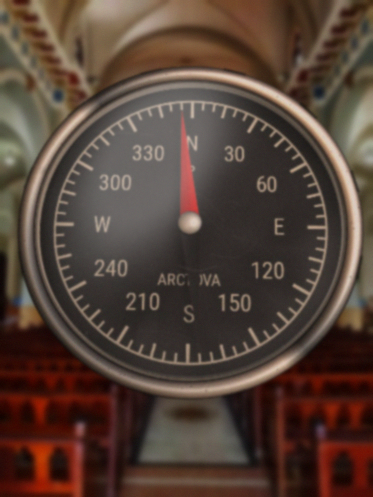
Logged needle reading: 355 °
